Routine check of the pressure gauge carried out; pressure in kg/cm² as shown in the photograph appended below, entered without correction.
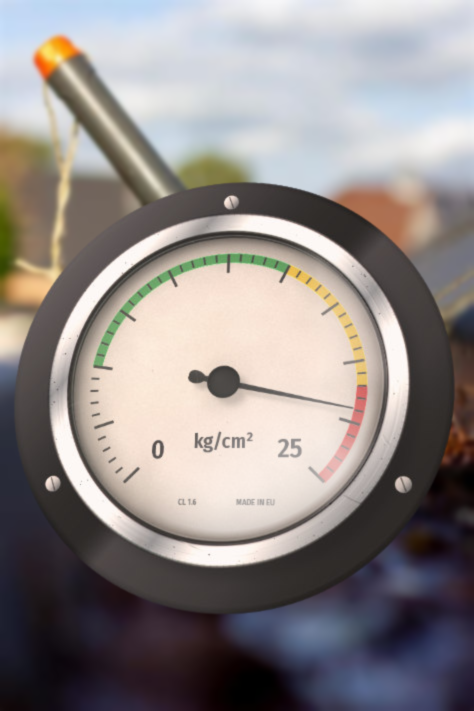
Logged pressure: 22 kg/cm²
